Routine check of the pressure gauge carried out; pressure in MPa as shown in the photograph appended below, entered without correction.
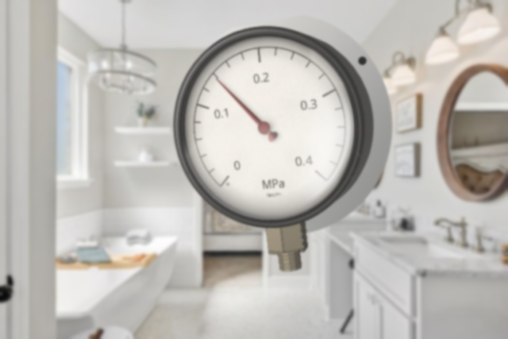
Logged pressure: 0.14 MPa
